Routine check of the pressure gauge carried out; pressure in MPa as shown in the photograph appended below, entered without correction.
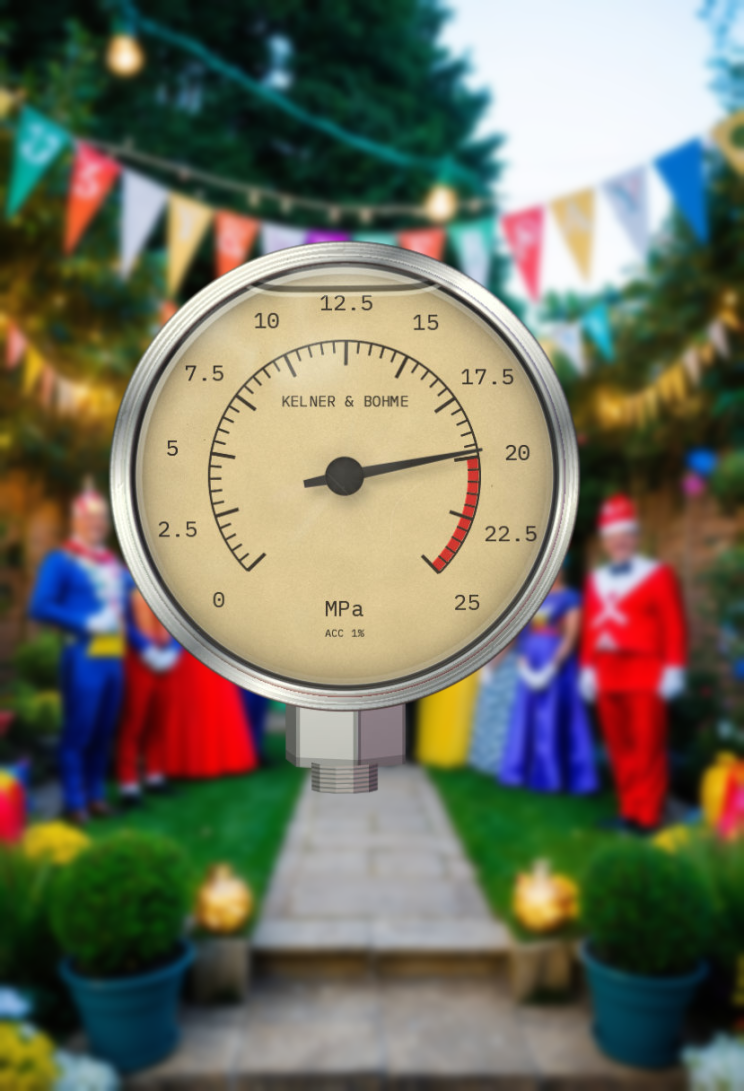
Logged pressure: 19.75 MPa
